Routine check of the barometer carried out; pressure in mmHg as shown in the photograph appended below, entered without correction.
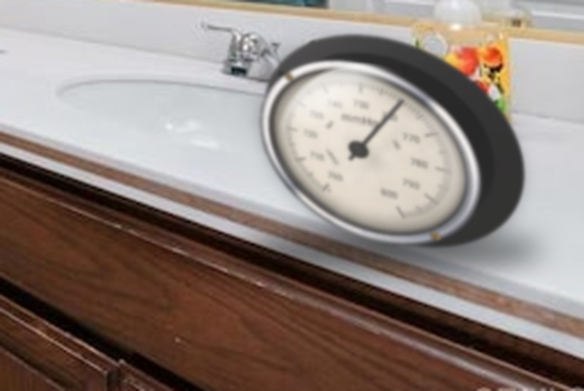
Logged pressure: 760 mmHg
